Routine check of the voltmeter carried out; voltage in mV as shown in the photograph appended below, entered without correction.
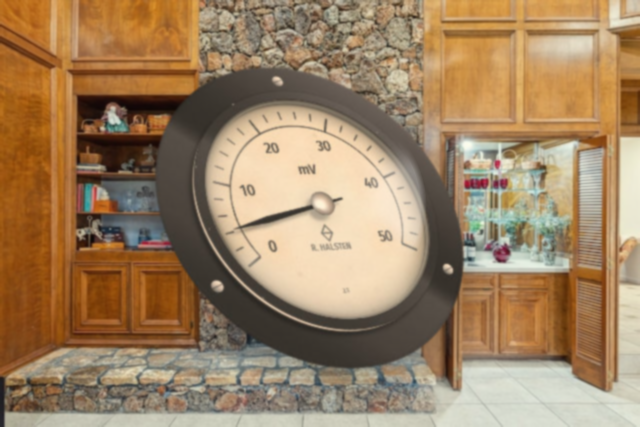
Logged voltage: 4 mV
